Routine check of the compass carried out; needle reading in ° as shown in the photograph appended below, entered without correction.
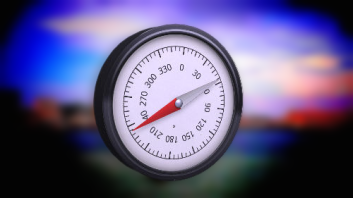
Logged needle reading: 235 °
